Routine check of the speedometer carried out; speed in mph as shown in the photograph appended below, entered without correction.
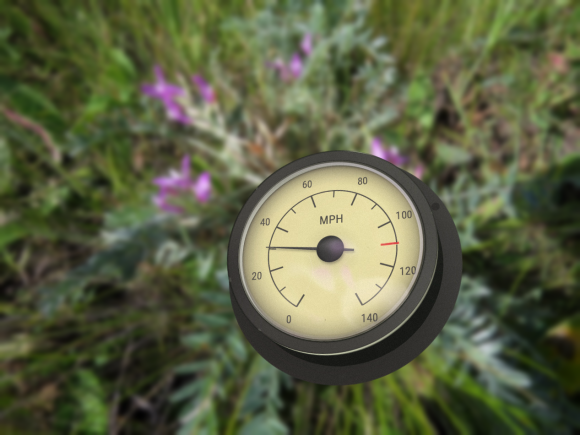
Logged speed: 30 mph
